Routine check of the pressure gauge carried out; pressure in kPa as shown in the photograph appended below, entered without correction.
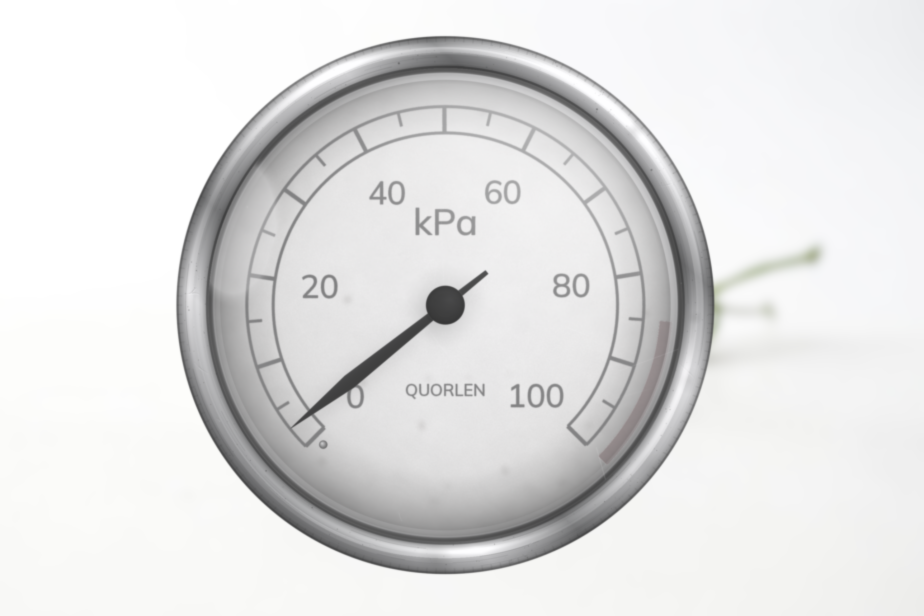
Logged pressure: 2.5 kPa
